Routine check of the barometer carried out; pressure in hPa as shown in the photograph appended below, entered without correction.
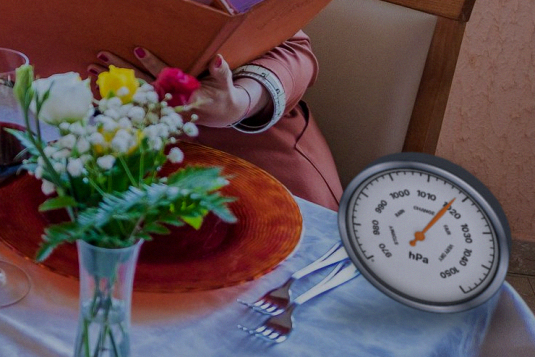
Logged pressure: 1018 hPa
